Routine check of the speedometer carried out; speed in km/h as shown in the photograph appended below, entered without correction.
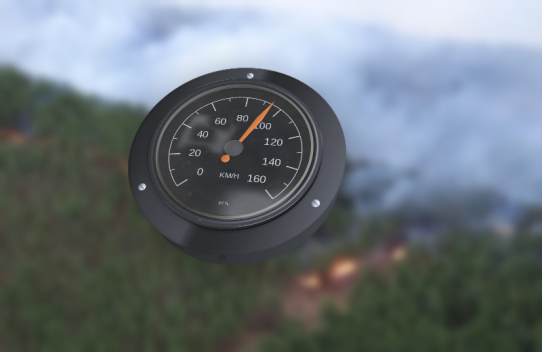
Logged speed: 95 km/h
